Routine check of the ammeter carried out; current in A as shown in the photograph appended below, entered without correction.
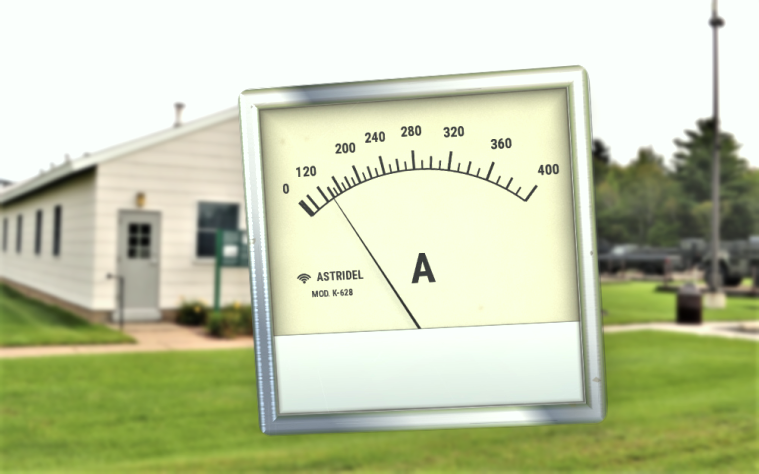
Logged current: 140 A
